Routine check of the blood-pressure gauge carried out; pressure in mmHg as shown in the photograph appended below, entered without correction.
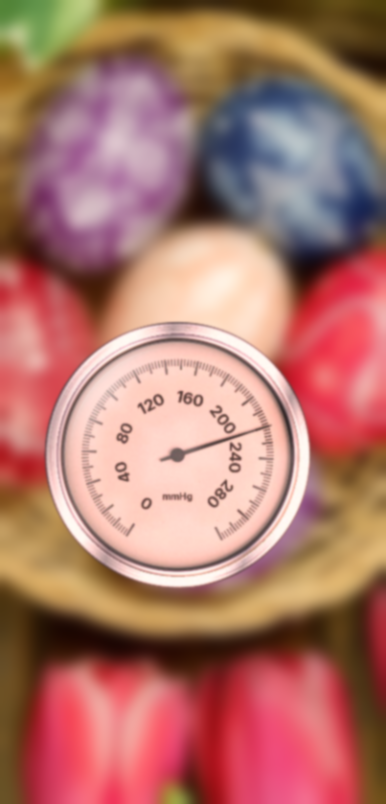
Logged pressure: 220 mmHg
